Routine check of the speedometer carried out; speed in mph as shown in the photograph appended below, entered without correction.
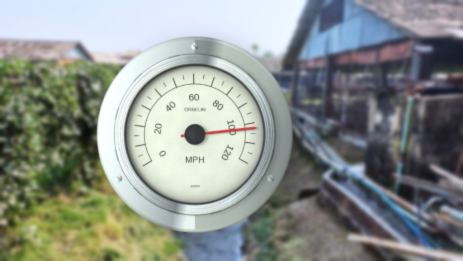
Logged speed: 102.5 mph
